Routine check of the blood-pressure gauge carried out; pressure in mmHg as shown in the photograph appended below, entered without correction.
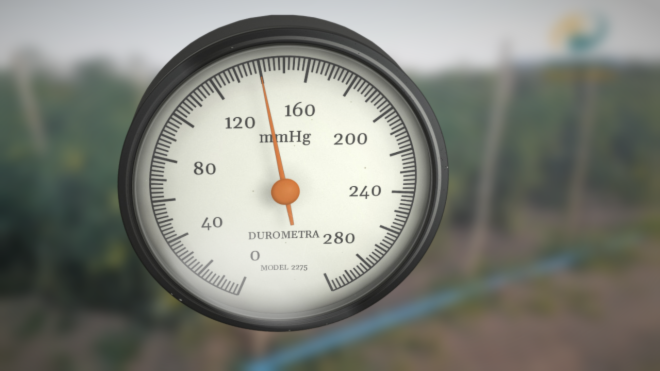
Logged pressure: 140 mmHg
